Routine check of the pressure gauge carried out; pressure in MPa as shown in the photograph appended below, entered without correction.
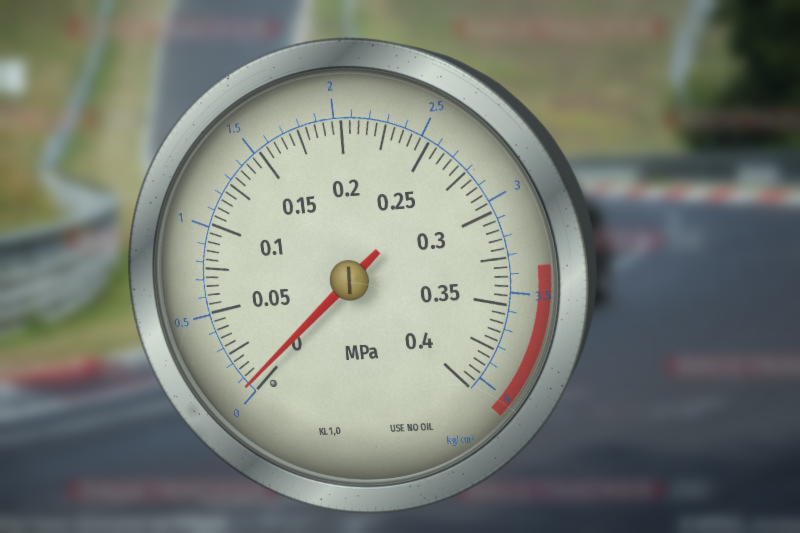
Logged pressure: 0.005 MPa
